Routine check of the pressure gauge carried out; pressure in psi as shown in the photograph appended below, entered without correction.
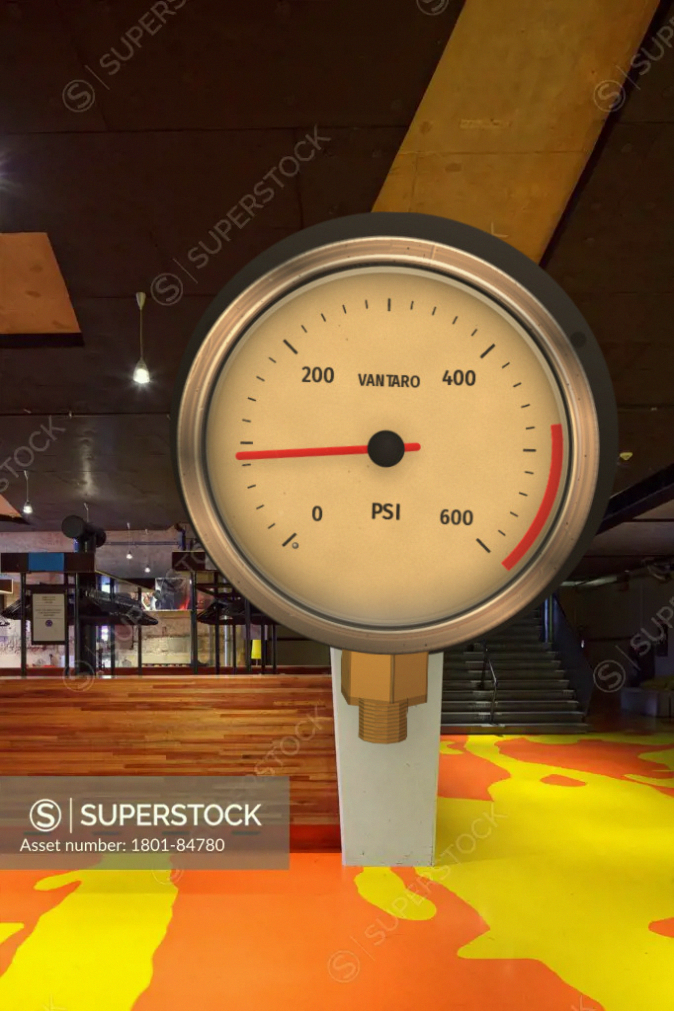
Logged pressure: 90 psi
